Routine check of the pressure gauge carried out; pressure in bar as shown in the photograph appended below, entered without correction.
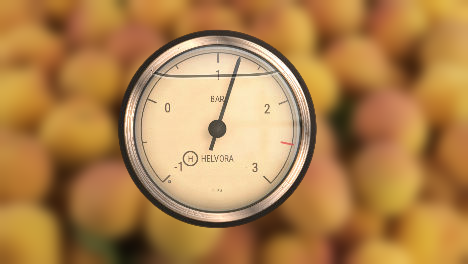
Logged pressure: 1.25 bar
